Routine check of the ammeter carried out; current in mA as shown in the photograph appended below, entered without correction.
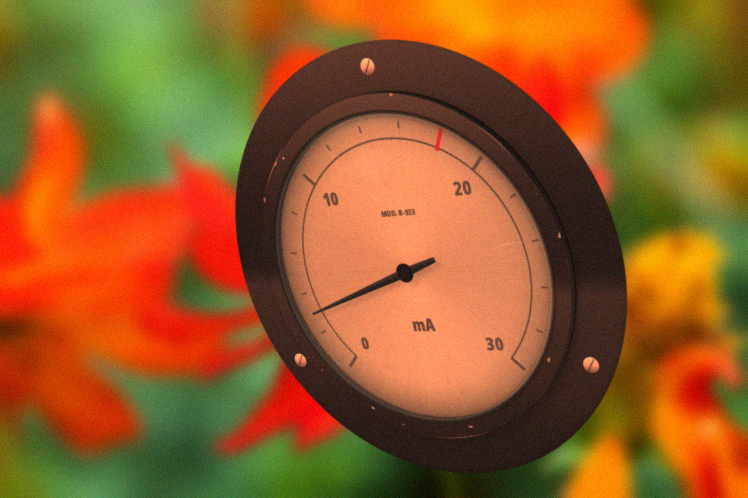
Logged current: 3 mA
